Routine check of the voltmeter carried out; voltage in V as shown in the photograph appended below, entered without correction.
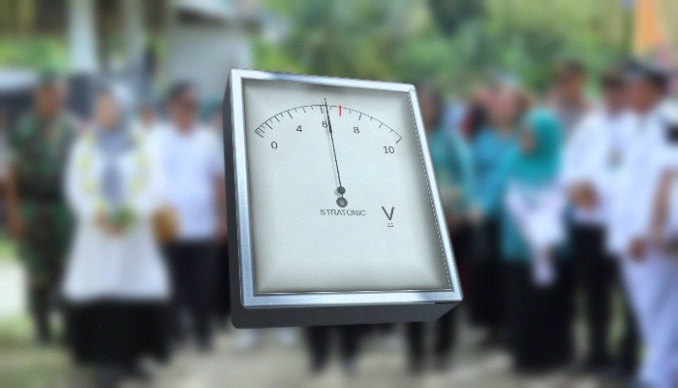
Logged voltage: 6.25 V
